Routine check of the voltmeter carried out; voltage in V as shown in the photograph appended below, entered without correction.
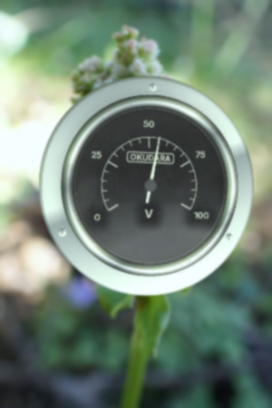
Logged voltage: 55 V
